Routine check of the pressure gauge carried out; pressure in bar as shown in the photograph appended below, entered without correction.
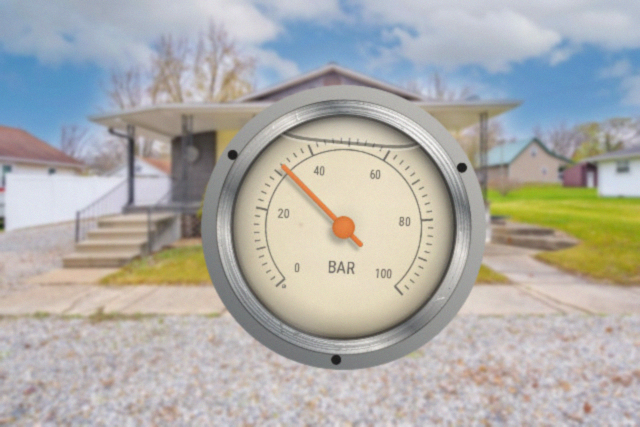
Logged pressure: 32 bar
